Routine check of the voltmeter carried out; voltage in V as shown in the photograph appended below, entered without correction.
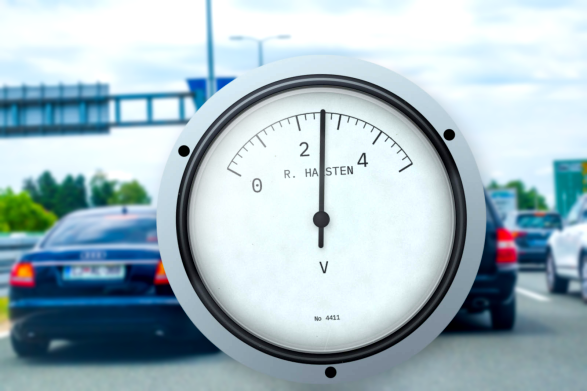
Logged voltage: 2.6 V
